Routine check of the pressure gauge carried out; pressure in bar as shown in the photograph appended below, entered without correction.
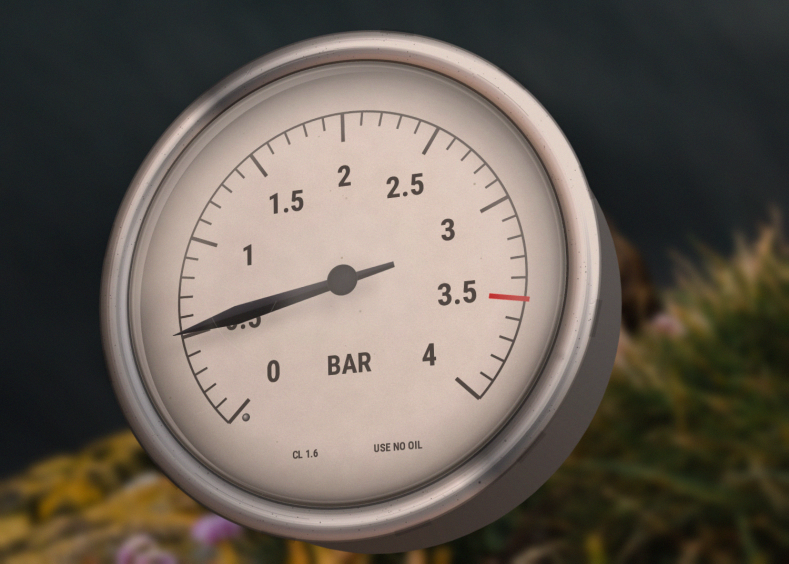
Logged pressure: 0.5 bar
